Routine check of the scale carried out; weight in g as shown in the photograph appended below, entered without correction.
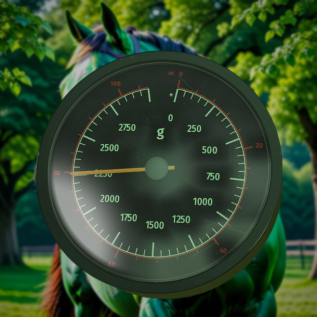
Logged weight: 2250 g
